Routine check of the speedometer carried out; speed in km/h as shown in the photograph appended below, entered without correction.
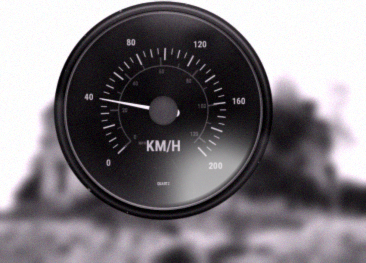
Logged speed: 40 km/h
